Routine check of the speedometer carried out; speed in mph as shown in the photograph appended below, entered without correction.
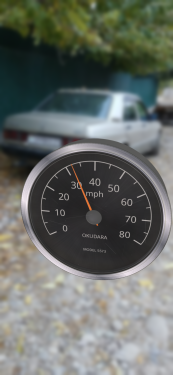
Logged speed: 32.5 mph
